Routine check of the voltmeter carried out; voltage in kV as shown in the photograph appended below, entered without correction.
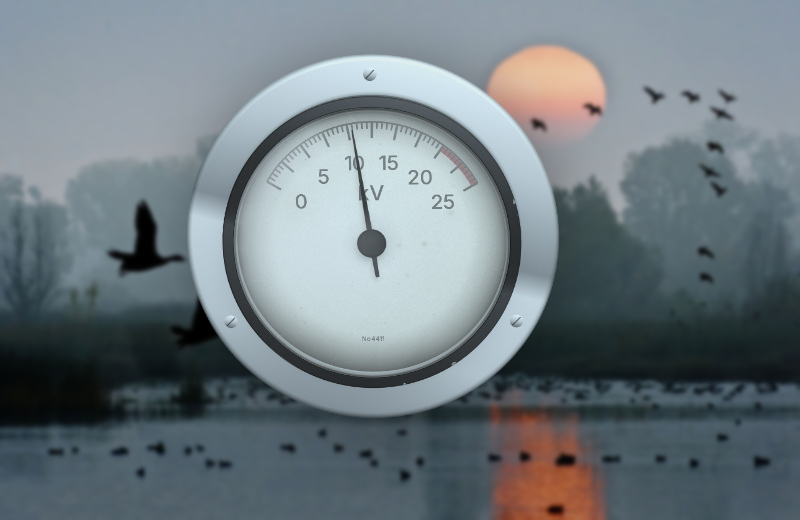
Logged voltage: 10.5 kV
